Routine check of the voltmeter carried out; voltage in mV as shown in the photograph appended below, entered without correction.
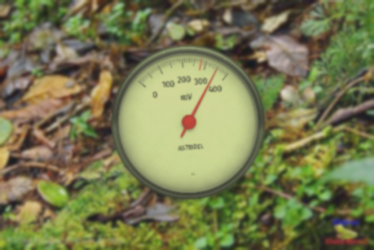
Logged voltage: 350 mV
